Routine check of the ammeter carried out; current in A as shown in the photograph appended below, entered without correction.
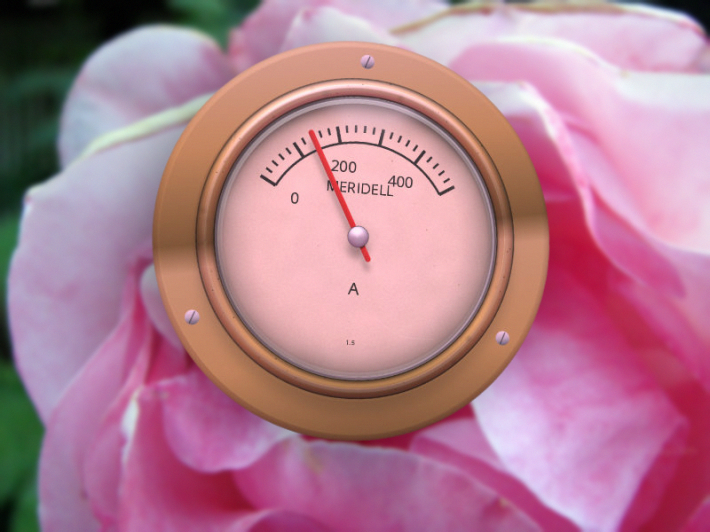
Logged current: 140 A
